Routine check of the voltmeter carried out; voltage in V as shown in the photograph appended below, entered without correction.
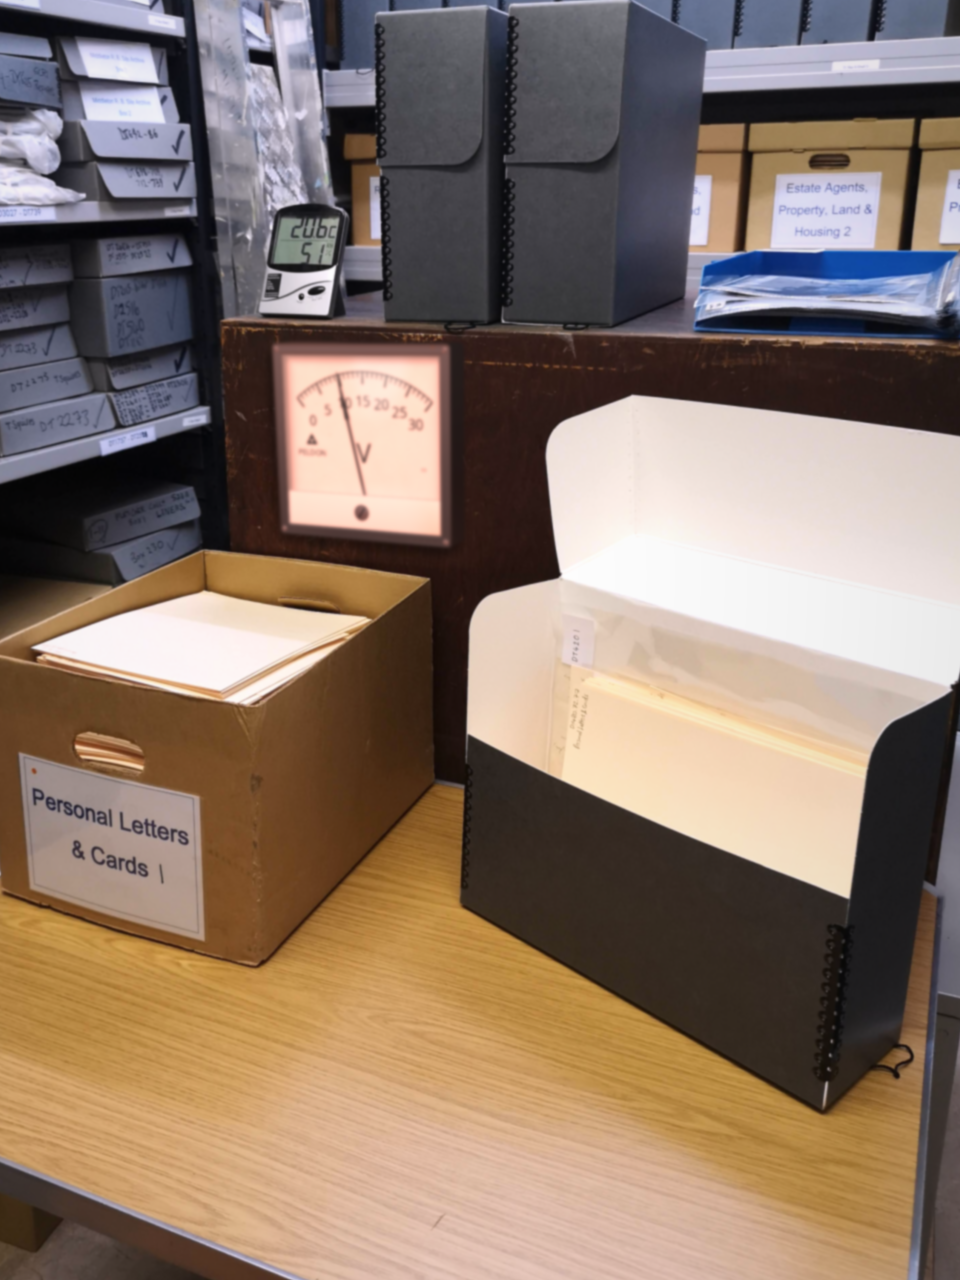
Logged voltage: 10 V
